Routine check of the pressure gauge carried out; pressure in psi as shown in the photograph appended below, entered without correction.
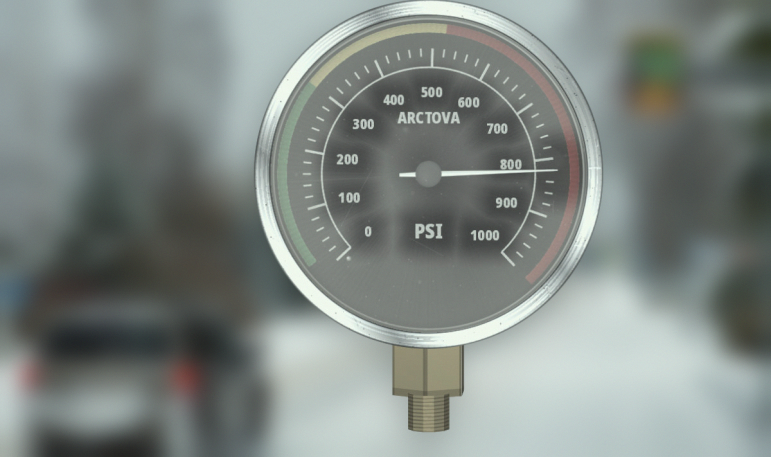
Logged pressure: 820 psi
